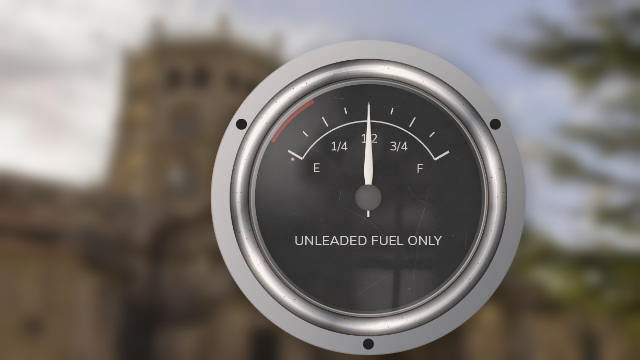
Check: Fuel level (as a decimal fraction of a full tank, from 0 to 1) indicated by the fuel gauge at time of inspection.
0.5
